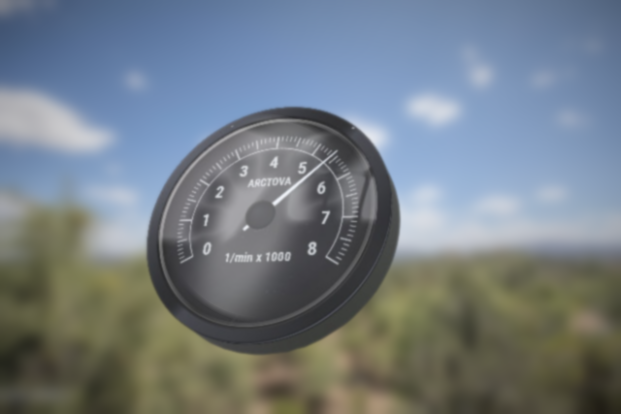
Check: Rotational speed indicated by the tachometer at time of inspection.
5500 rpm
